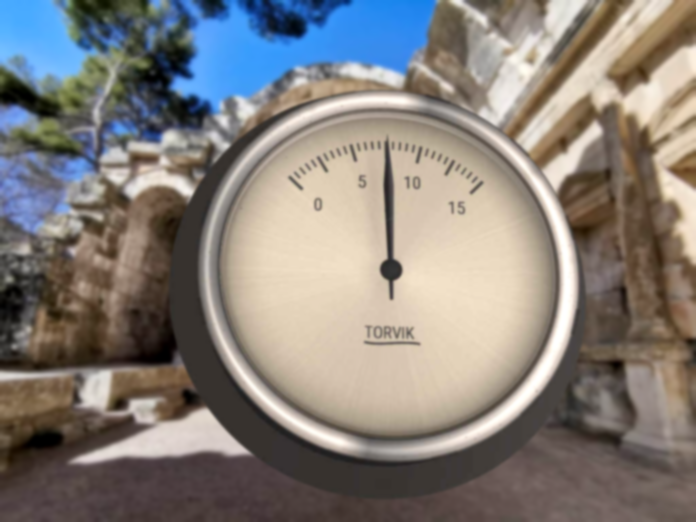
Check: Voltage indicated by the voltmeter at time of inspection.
7.5 V
